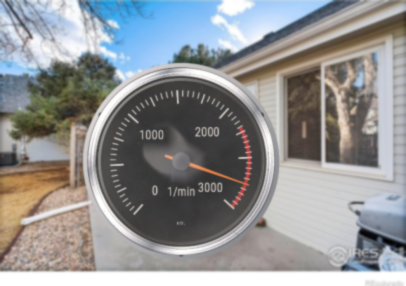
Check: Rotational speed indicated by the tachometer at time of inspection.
2750 rpm
